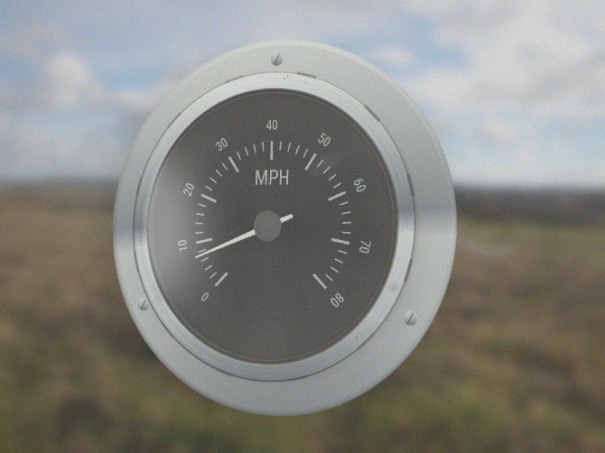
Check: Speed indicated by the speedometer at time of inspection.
7 mph
